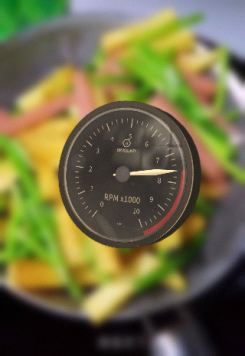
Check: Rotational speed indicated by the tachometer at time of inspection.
7600 rpm
